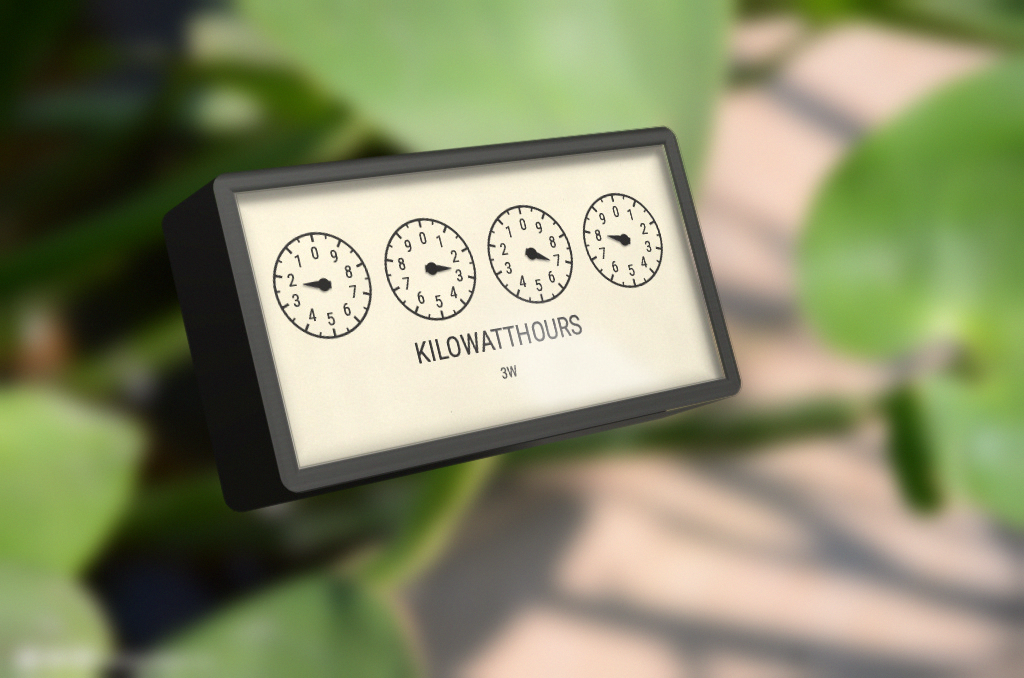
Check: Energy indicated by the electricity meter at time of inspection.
2268 kWh
